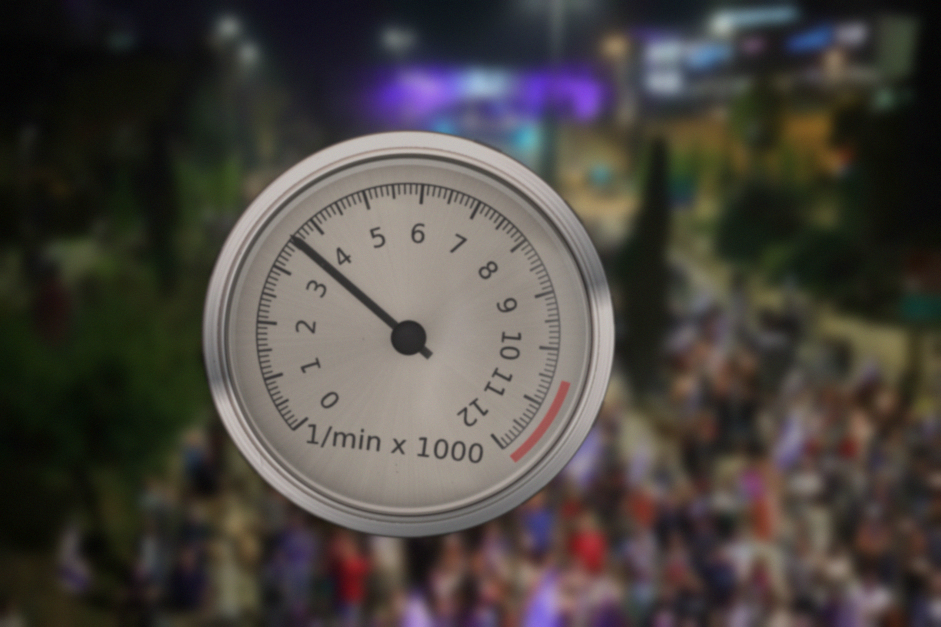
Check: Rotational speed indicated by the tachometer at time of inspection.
3600 rpm
